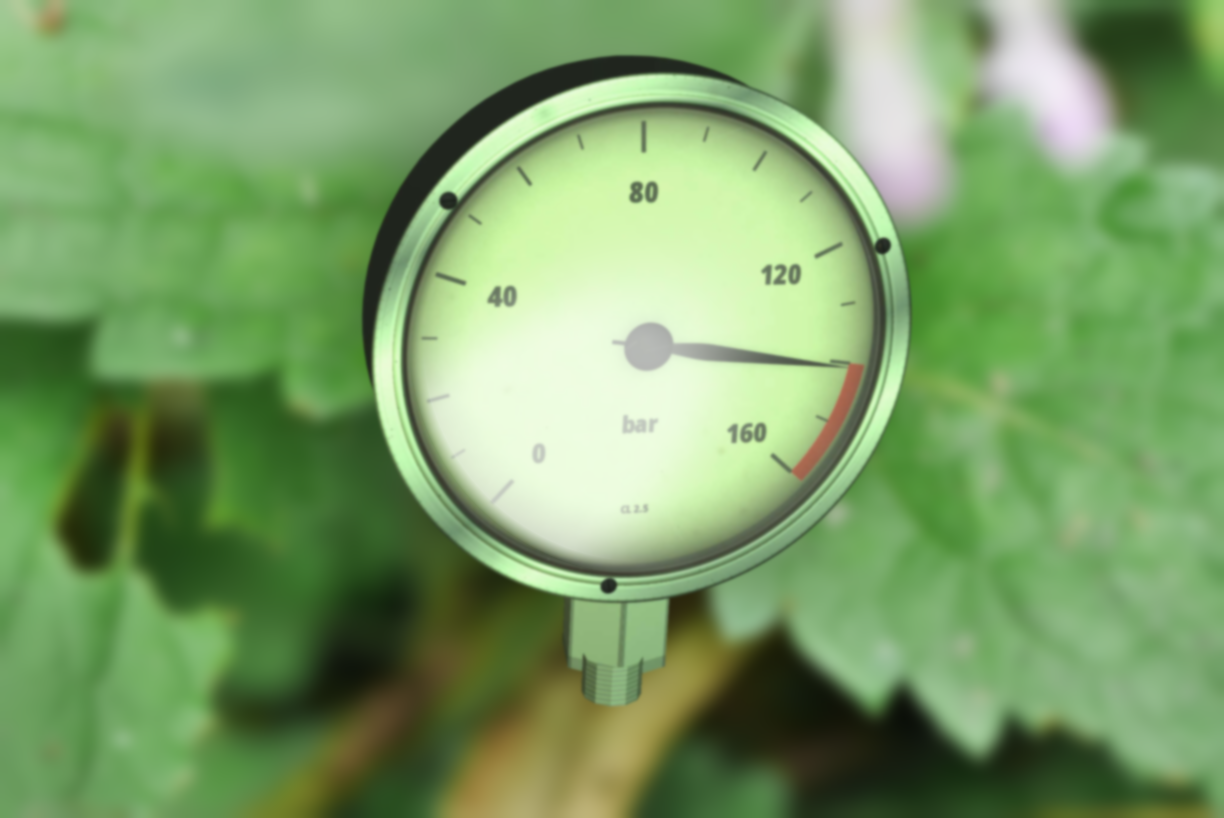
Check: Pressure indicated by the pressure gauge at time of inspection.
140 bar
